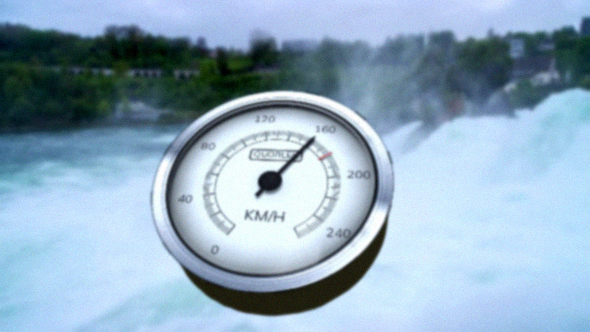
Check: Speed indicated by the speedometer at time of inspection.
160 km/h
